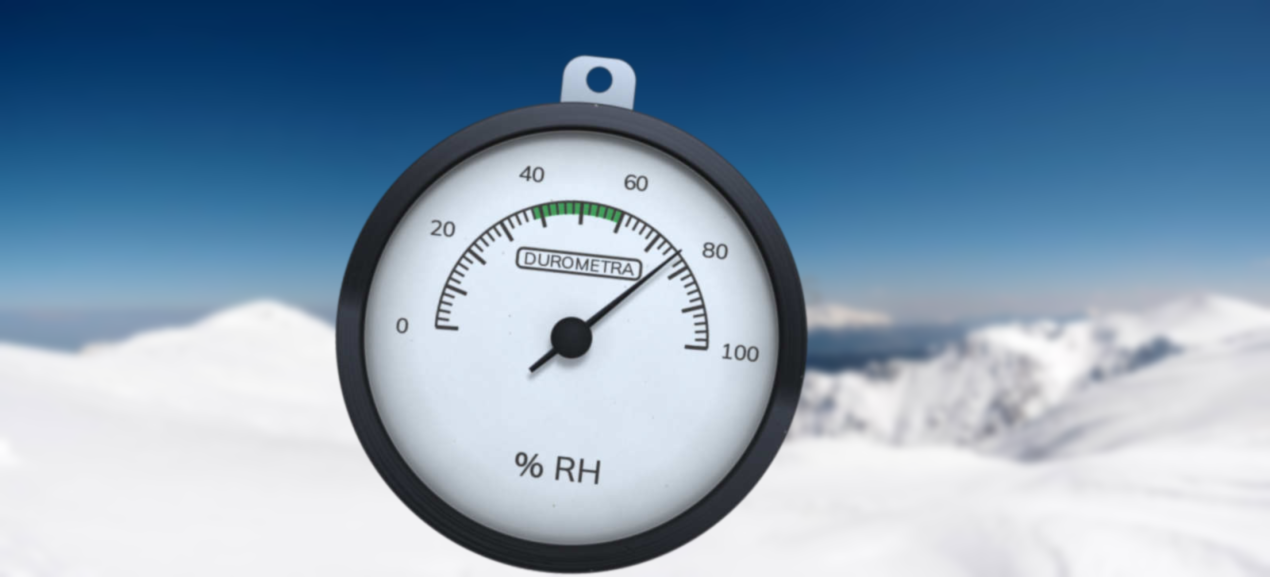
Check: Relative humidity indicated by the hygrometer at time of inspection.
76 %
